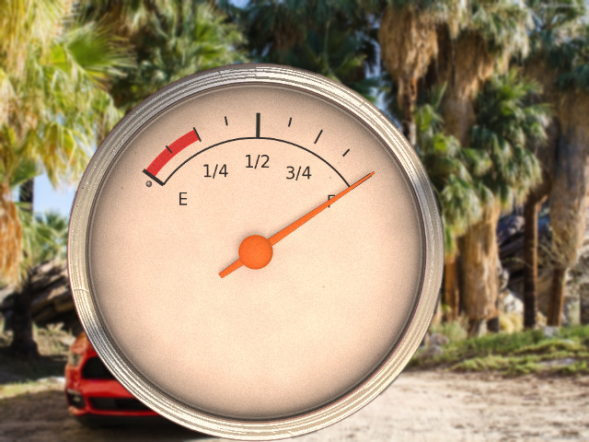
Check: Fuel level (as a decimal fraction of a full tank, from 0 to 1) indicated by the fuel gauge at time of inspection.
1
